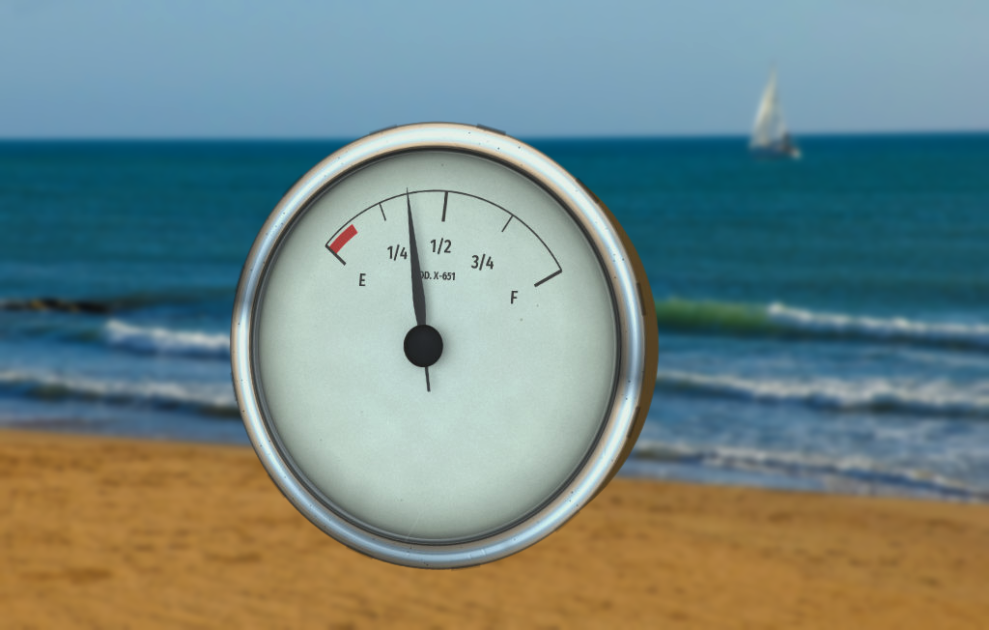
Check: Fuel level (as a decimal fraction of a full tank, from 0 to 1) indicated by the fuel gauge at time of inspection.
0.375
